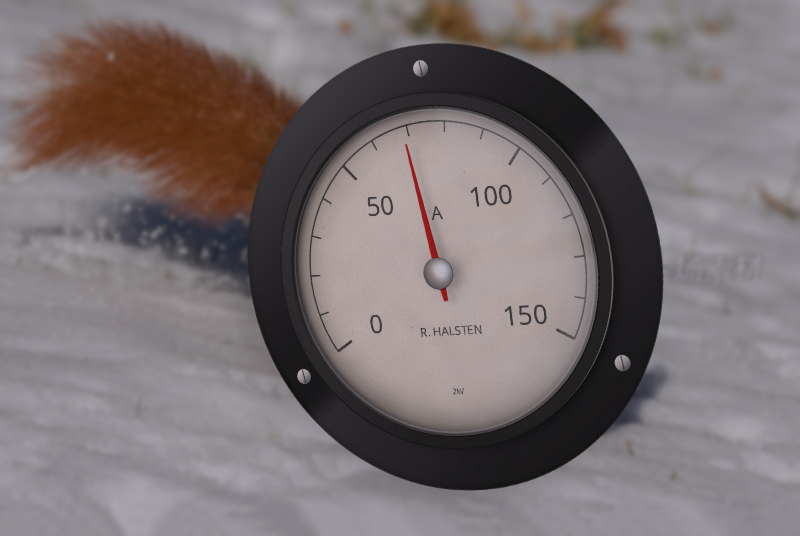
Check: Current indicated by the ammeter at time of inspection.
70 A
